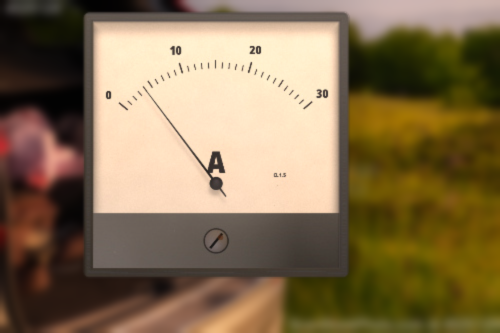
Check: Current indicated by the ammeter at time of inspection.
4 A
